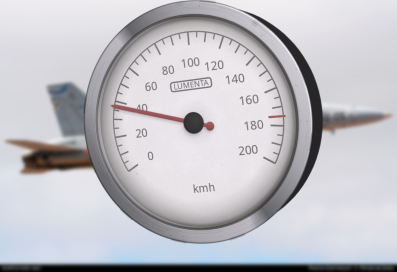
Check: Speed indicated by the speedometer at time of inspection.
37.5 km/h
